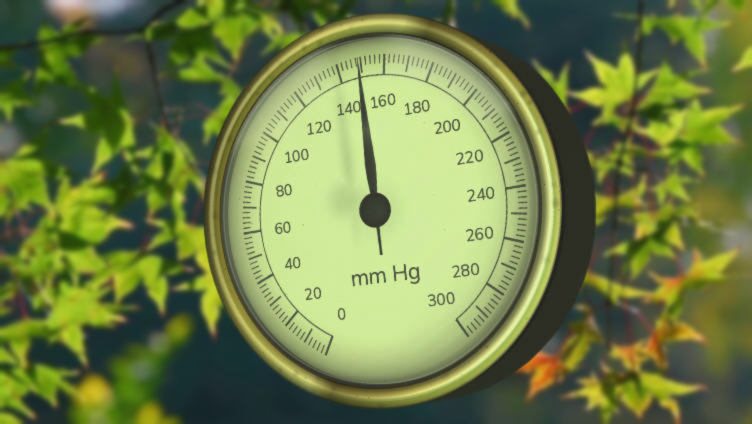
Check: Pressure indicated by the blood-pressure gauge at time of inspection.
150 mmHg
